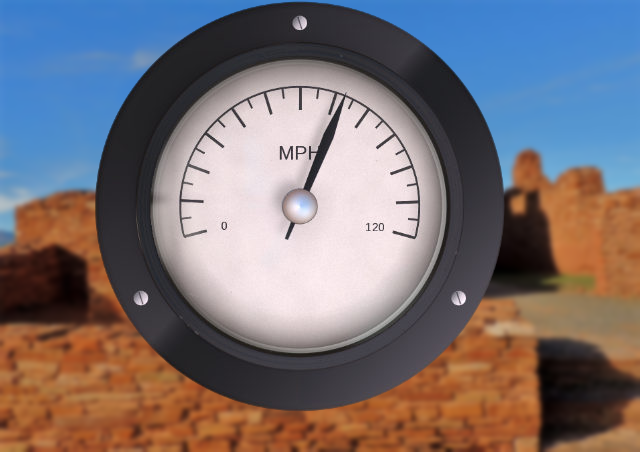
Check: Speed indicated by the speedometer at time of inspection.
72.5 mph
